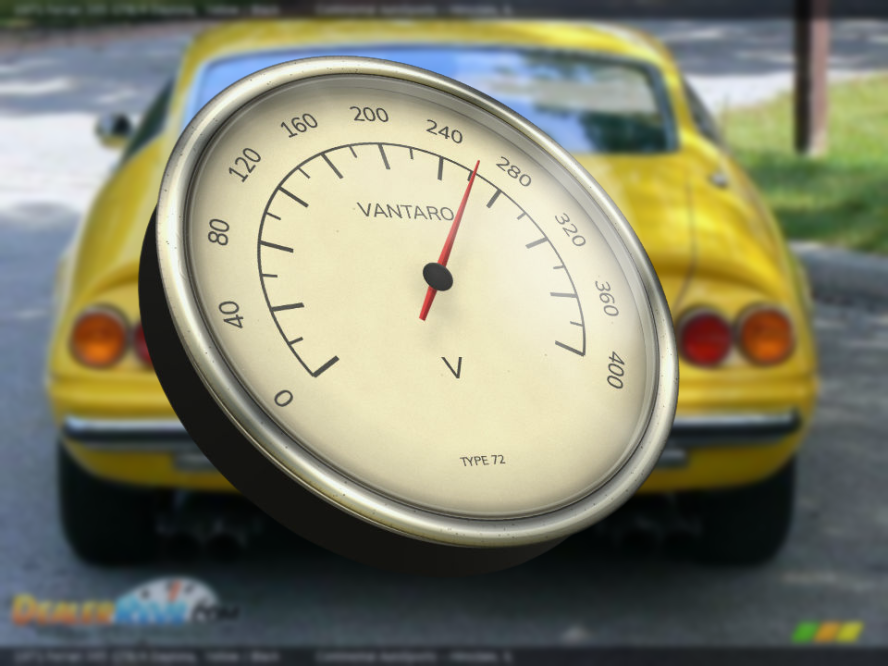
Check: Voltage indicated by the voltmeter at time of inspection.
260 V
